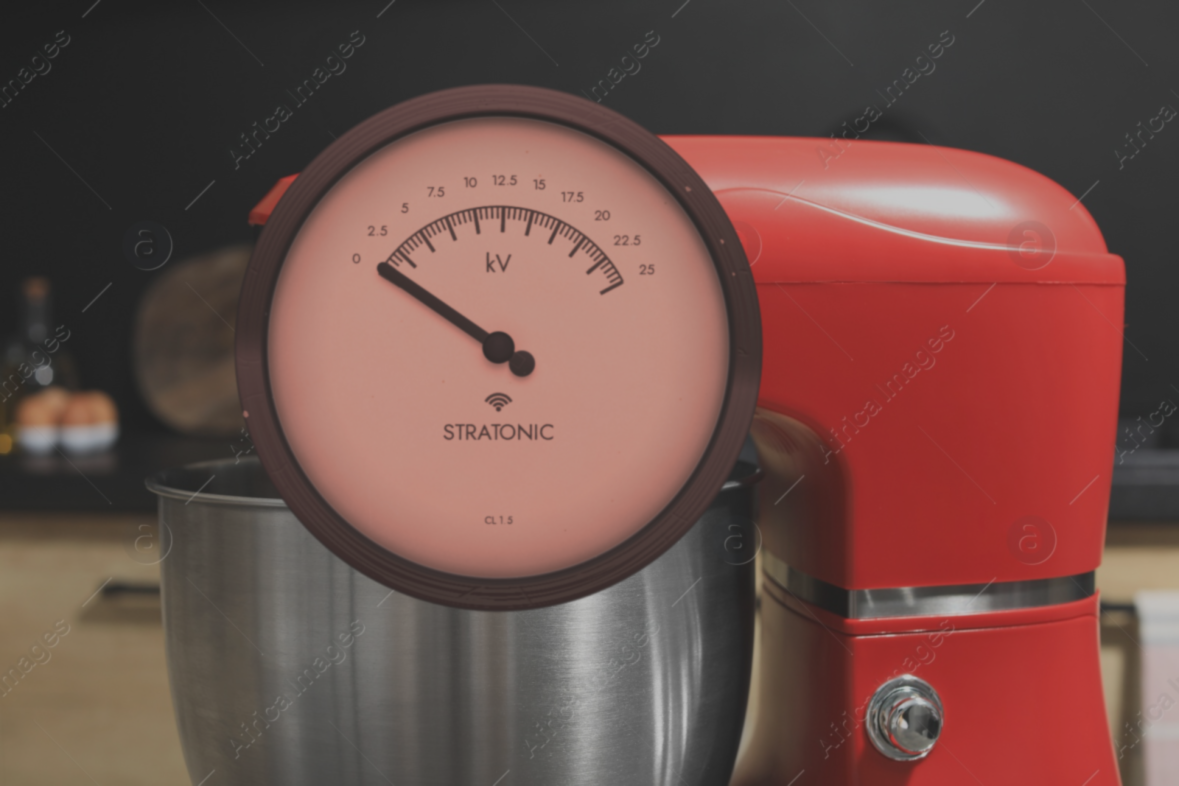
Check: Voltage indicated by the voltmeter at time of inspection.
0.5 kV
